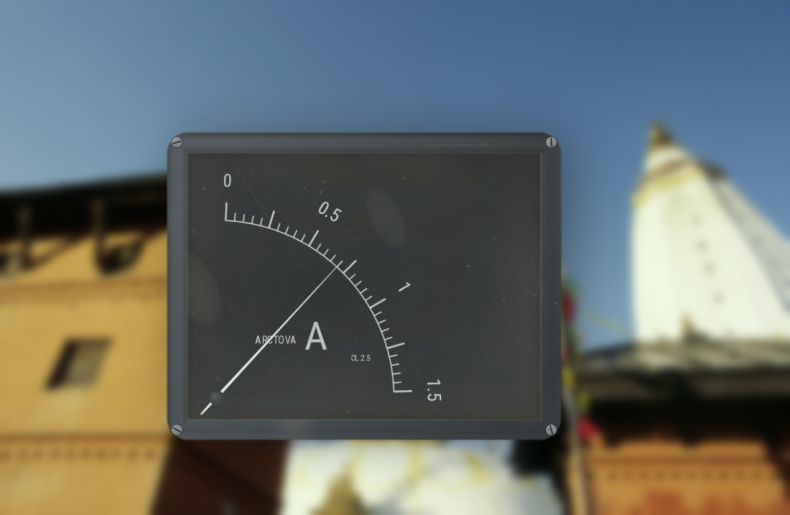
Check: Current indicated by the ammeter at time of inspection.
0.7 A
